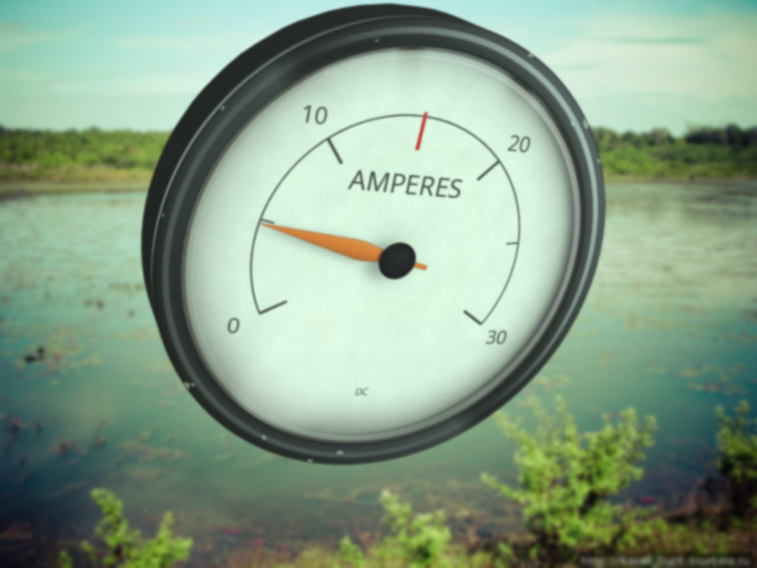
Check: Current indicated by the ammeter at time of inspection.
5 A
